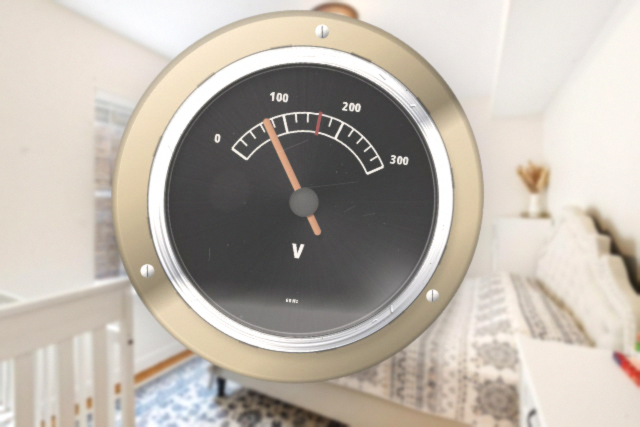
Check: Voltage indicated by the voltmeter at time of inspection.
70 V
